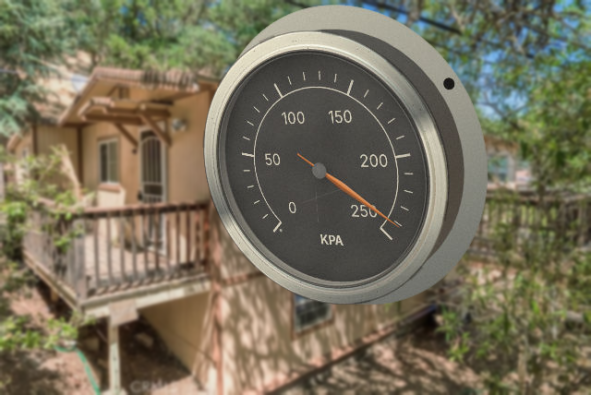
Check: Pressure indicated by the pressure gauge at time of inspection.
240 kPa
